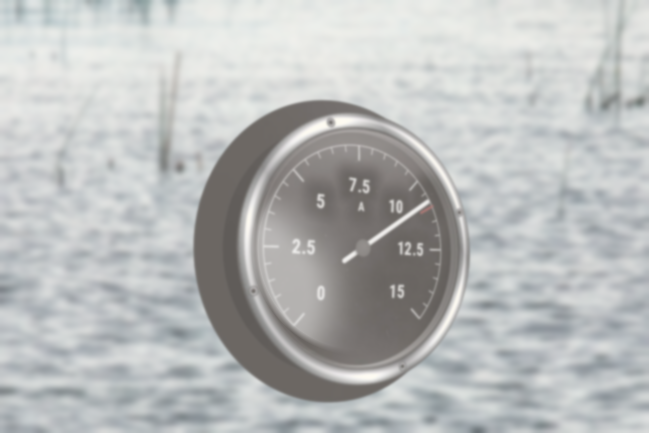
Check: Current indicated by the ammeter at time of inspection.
10.75 A
